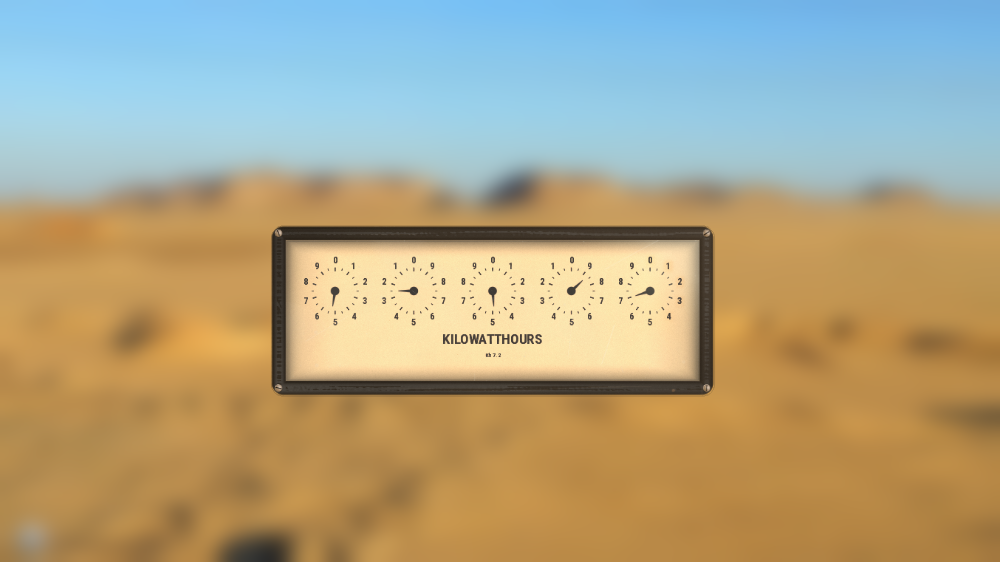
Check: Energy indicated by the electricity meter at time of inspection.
52487 kWh
